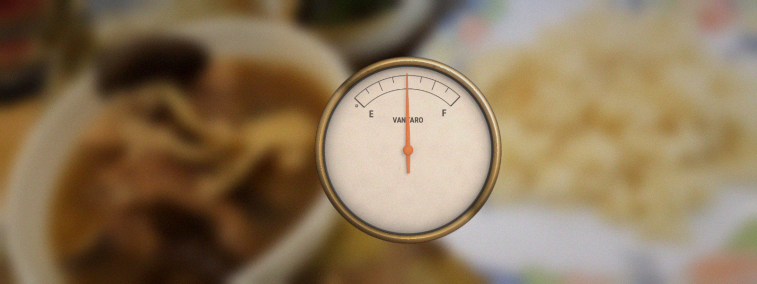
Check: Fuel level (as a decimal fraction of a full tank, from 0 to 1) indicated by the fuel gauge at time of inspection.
0.5
